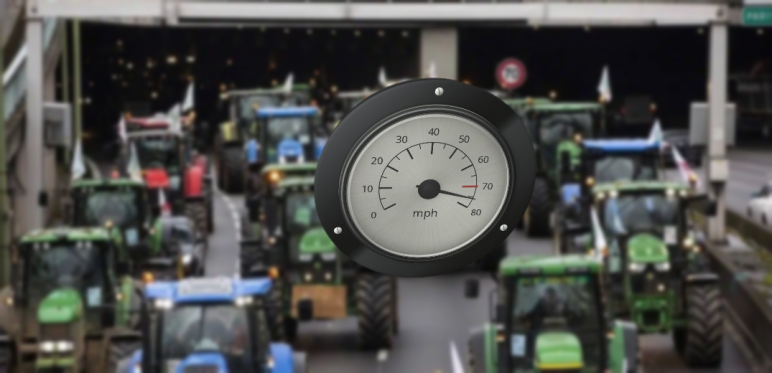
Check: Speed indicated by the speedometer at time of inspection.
75 mph
